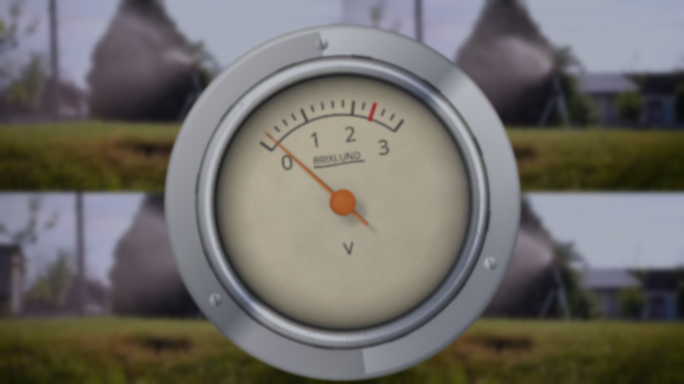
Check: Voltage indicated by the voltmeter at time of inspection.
0.2 V
